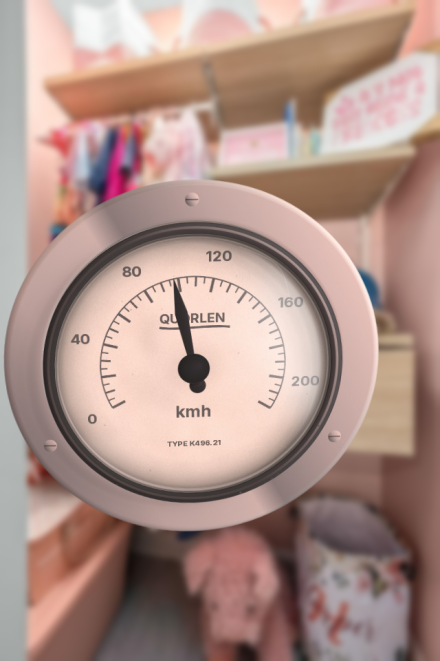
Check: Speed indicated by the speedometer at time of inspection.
97.5 km/h
